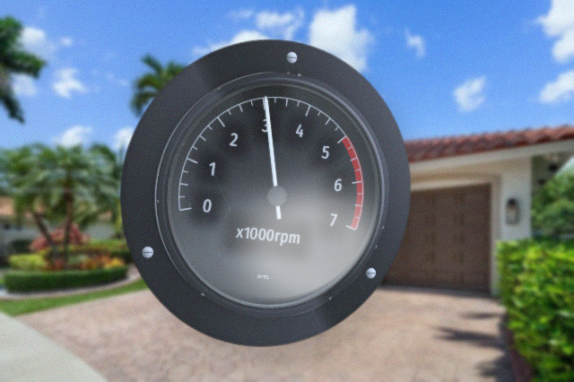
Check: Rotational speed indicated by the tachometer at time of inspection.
3000 rpm
